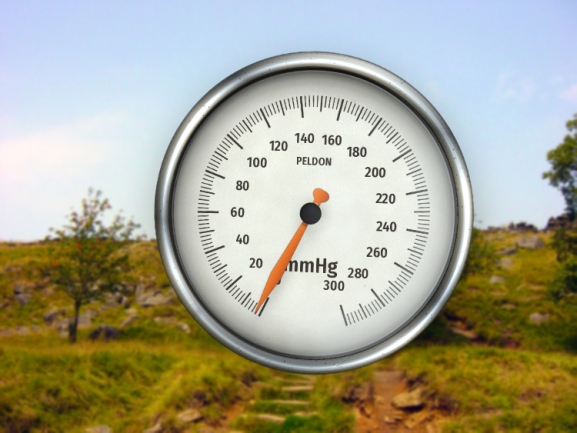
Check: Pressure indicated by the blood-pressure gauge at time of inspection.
2 mmHg
